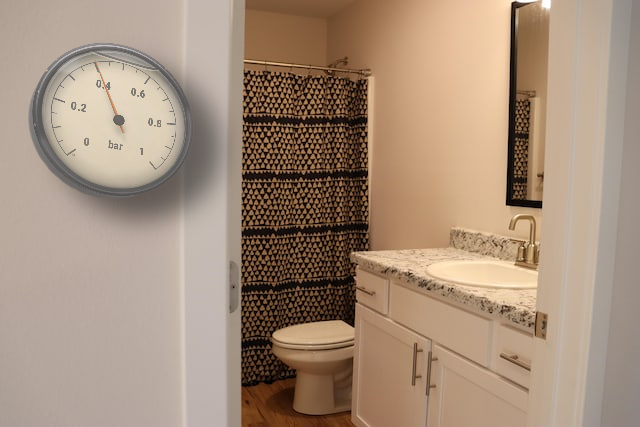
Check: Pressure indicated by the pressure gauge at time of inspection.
0.4 bar
